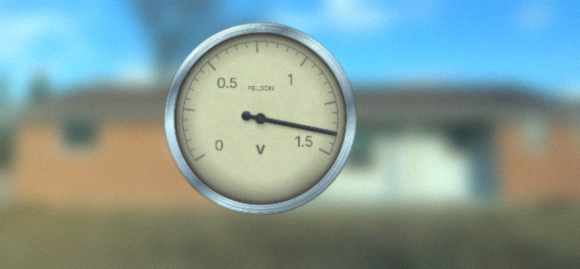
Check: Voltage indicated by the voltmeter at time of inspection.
1.4 V
